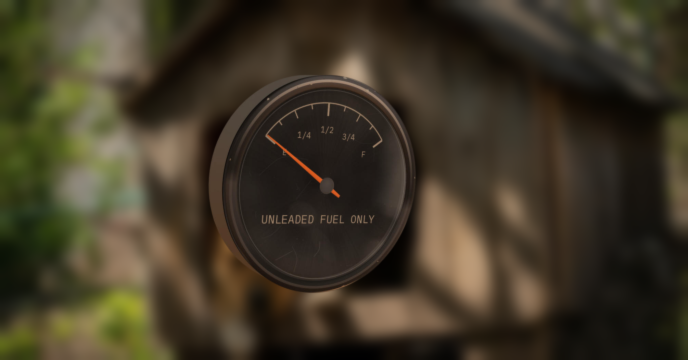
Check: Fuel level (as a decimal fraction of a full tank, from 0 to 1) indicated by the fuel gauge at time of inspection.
0
